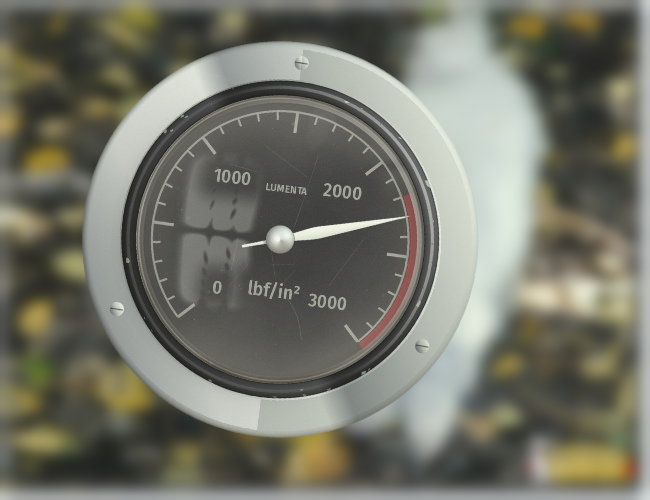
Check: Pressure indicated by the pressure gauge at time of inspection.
2300 psi
